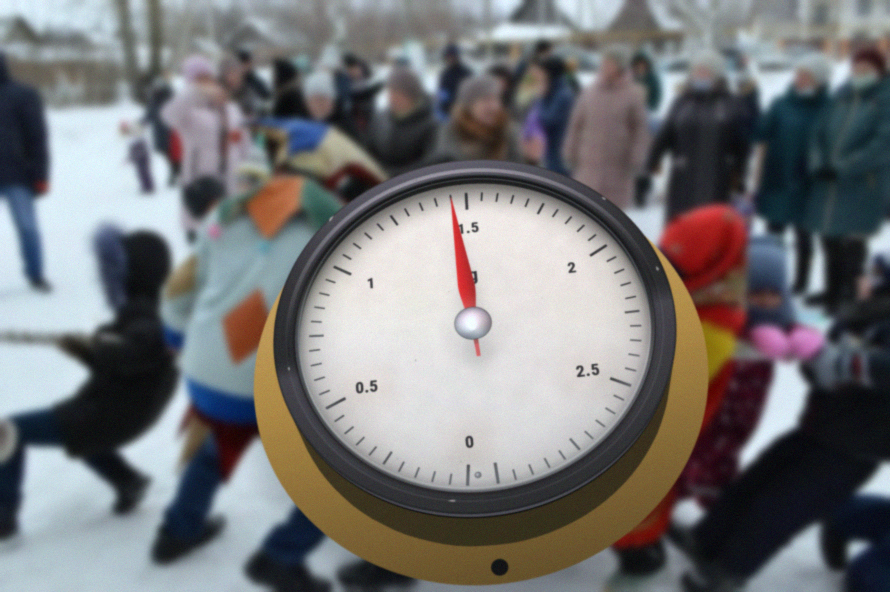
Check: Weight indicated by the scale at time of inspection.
1.45 kg
